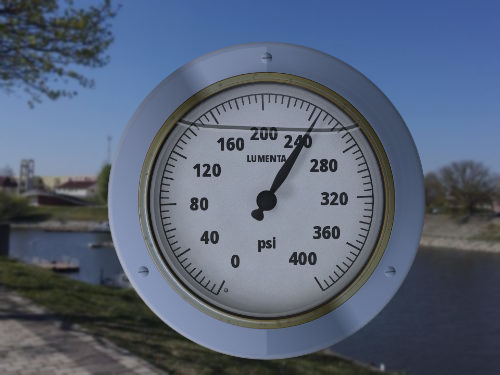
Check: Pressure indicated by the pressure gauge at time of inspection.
245 psi
